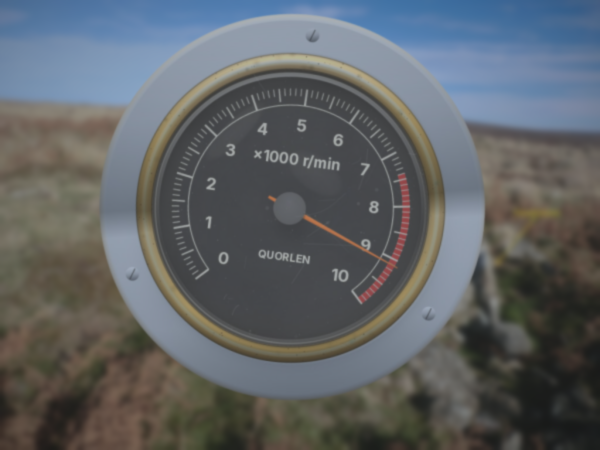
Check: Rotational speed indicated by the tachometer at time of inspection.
9100 rpm
